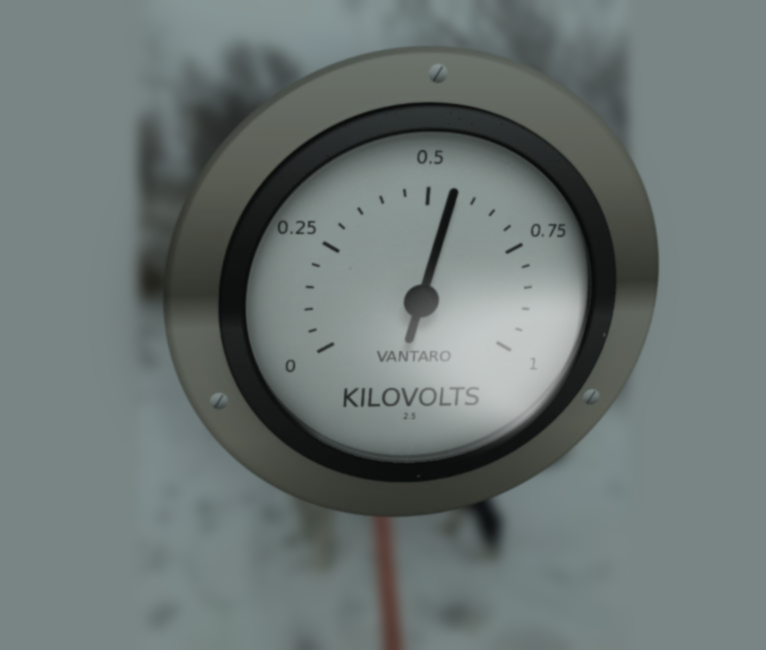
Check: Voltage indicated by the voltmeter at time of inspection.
0.55 kV
